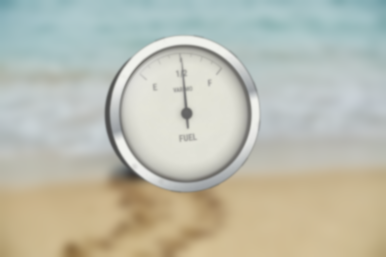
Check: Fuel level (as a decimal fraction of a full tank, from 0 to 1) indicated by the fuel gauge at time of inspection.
0.5
